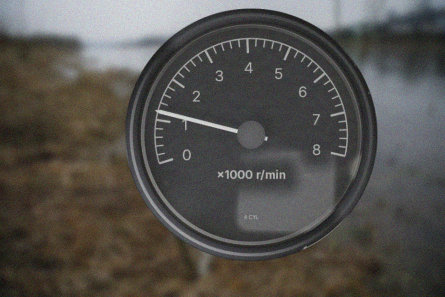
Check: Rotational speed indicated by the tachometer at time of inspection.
1200 rpm
